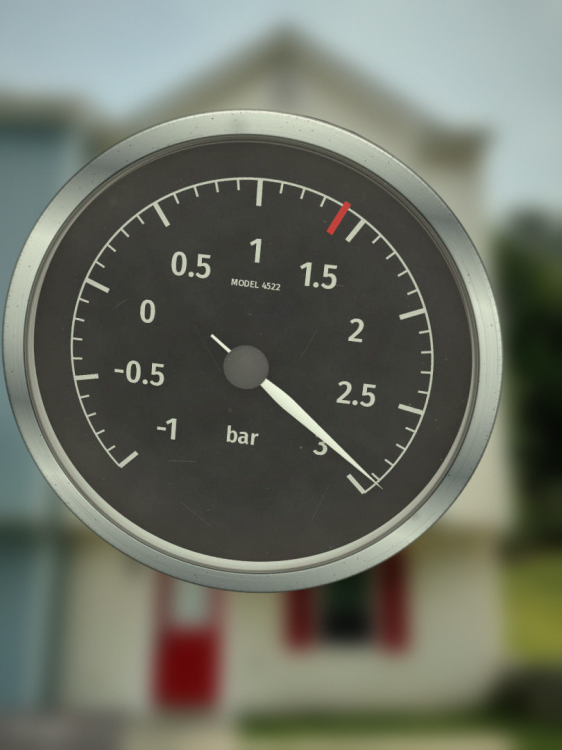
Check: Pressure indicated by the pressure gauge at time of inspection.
2.9 bar
